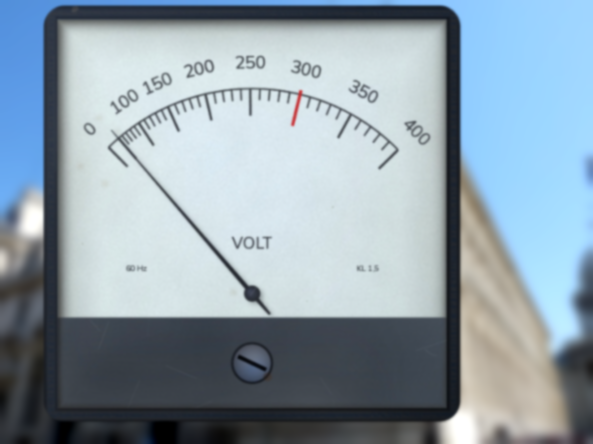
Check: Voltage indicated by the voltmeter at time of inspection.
50 V
